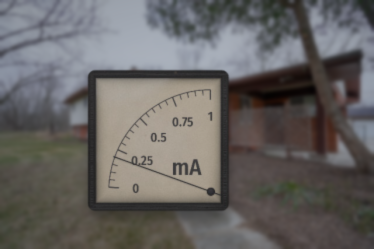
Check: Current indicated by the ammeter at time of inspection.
0.2 mA
